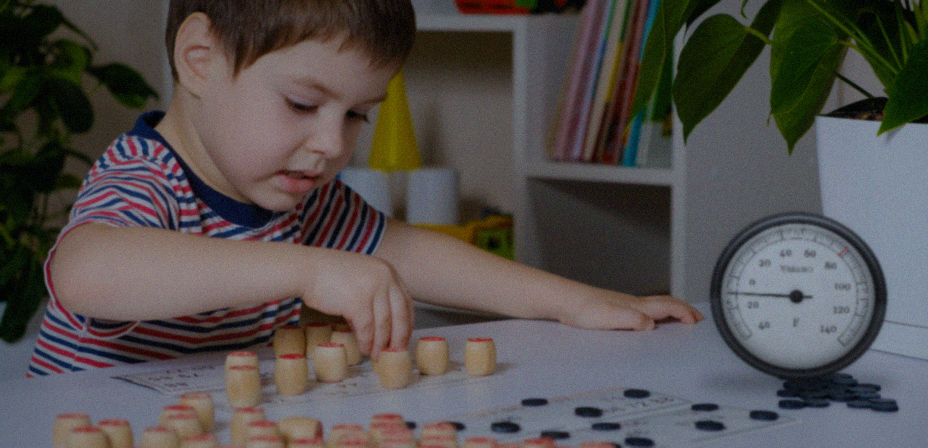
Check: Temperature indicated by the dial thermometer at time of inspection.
-10 °F
